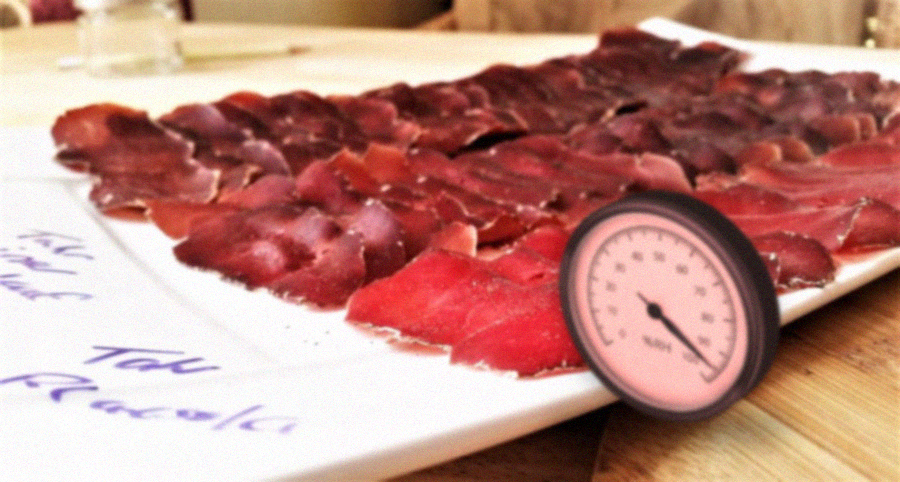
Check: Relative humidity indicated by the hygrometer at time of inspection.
95 %
